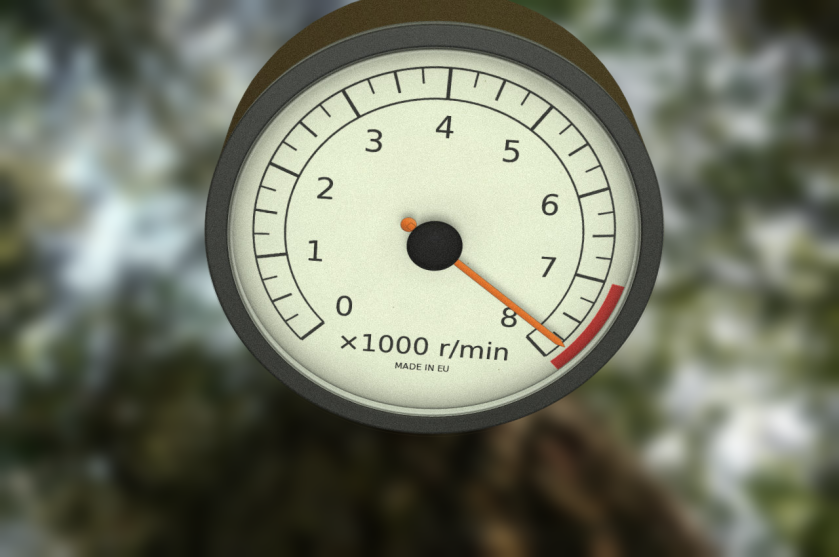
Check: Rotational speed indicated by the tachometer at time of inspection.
7750 rpm
